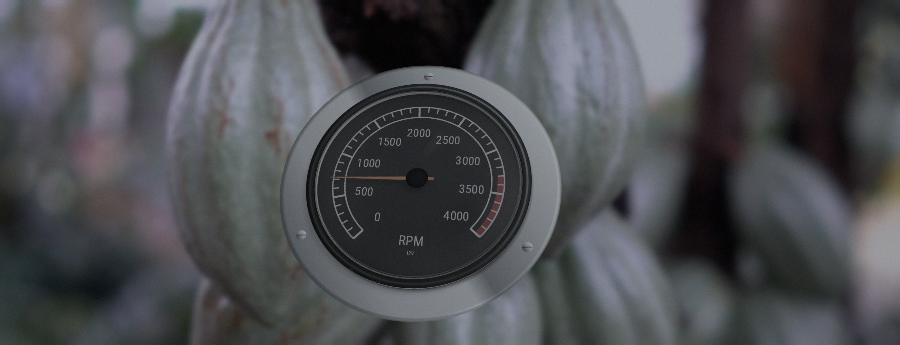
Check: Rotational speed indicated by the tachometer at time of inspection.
700 rpm
